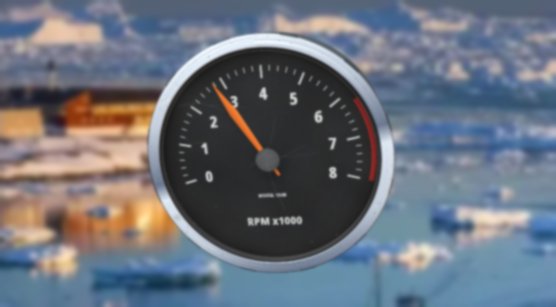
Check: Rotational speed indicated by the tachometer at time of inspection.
2800 rpm
